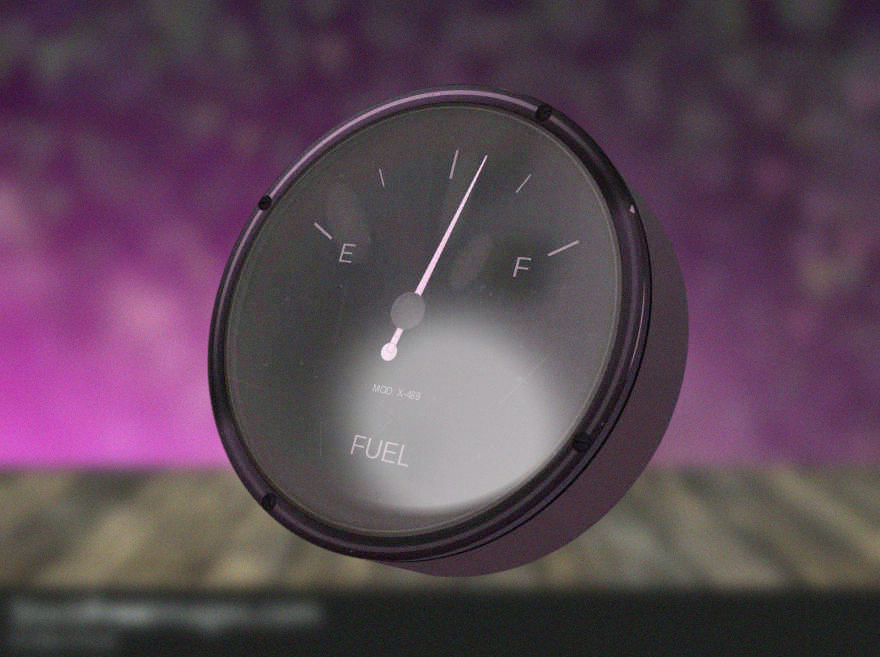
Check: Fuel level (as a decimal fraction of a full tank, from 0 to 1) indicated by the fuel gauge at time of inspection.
0.625
